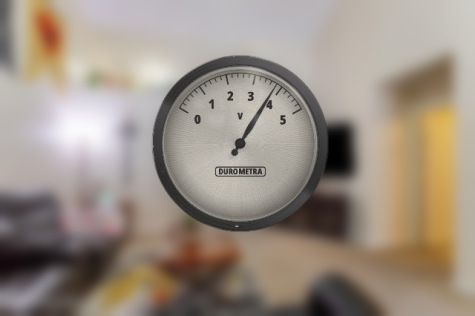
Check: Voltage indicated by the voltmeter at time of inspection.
3.8 V
